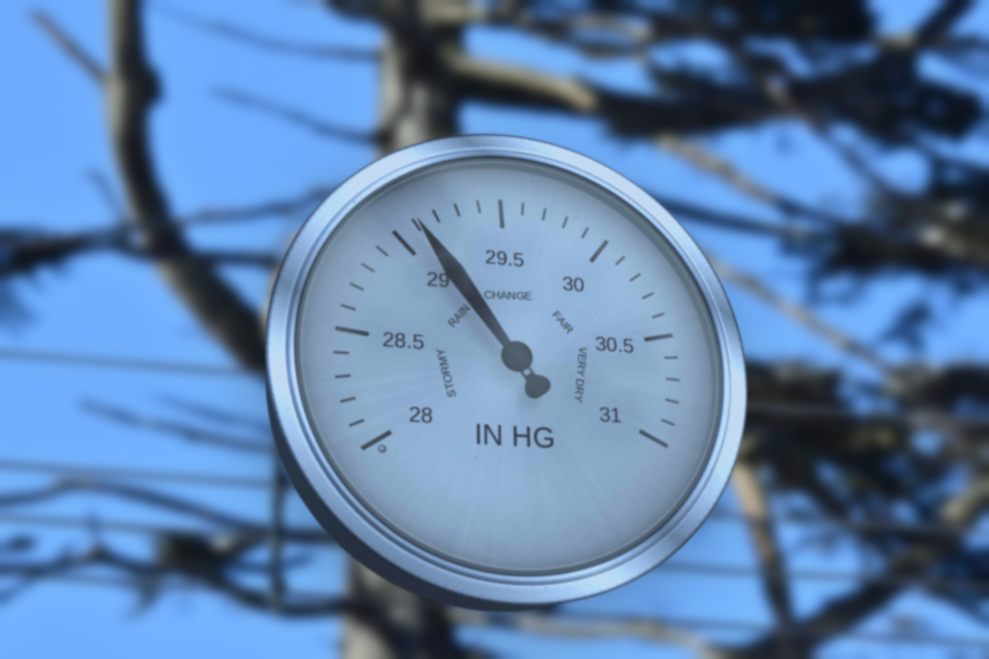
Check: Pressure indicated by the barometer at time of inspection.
29.1 inHg
